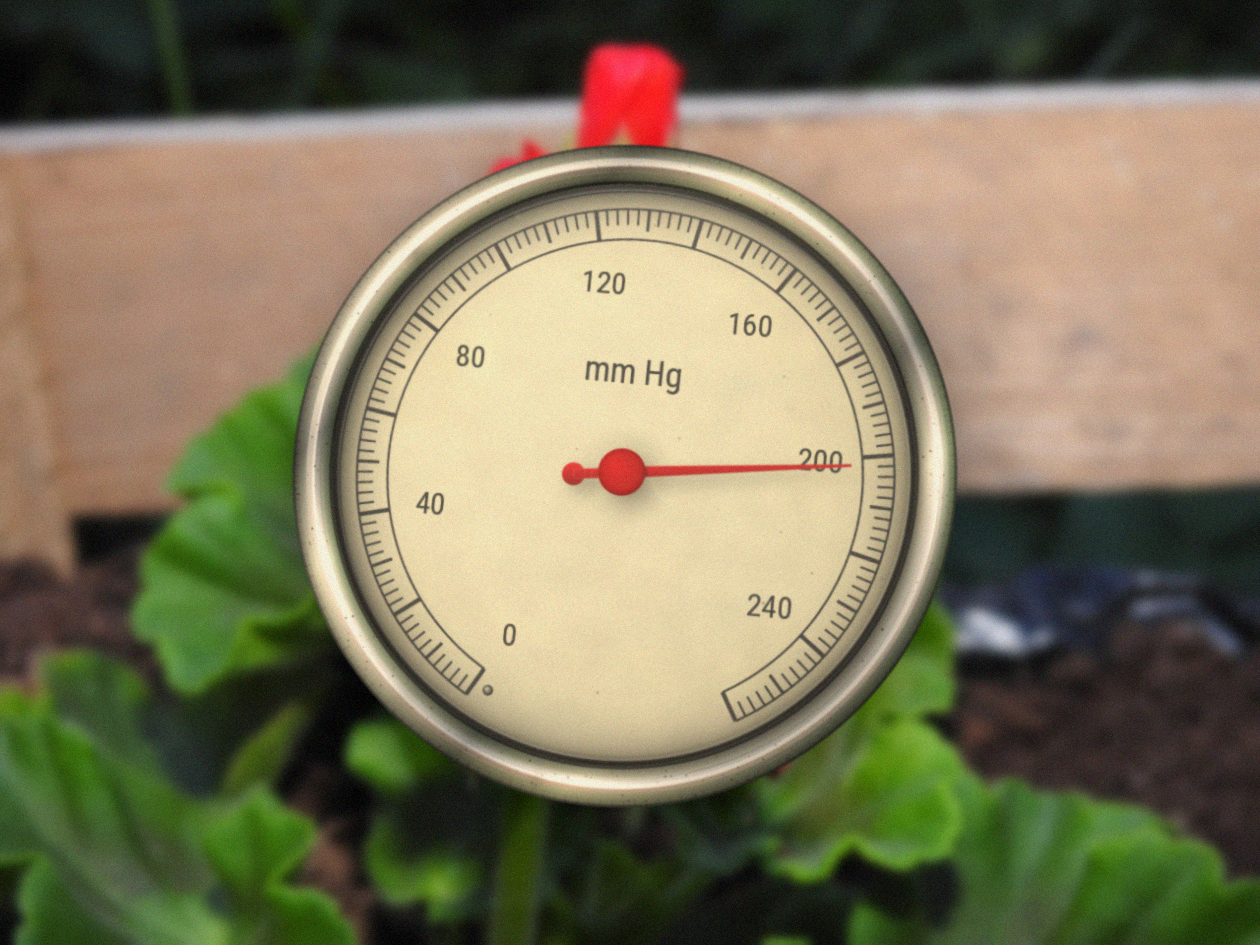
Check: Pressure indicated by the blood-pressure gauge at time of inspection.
202 mmHg
